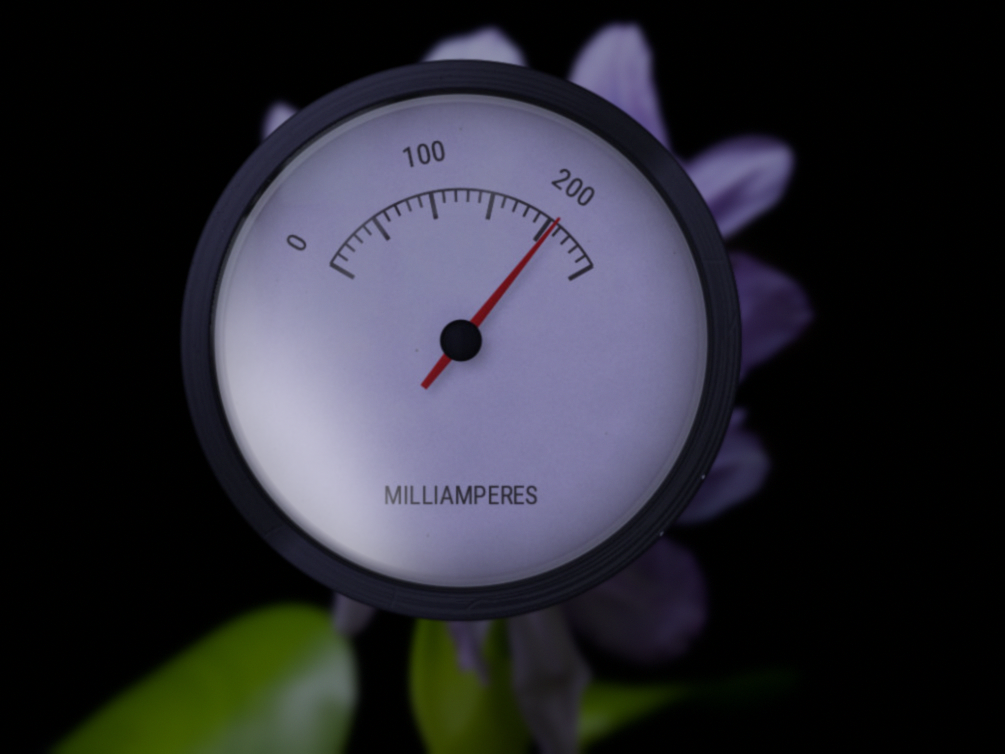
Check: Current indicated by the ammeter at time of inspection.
205 mA
